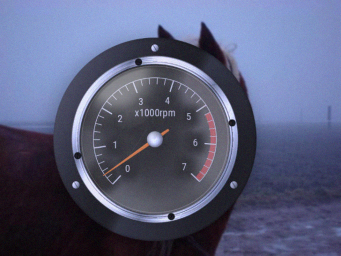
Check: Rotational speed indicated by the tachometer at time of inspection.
300 rpm
